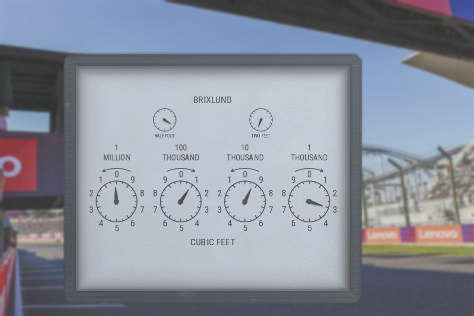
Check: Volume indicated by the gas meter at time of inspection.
9300 ft³
